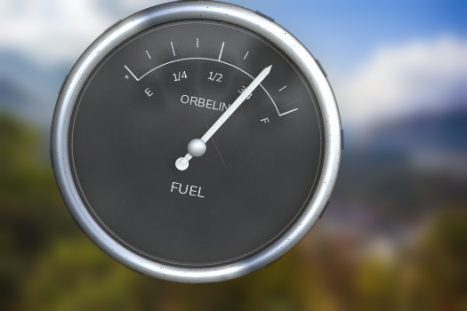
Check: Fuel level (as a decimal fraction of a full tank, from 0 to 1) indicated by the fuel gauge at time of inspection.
0.75
